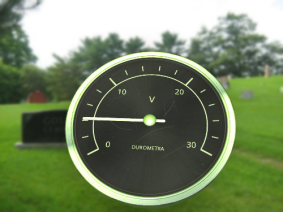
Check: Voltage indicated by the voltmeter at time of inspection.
4 V
